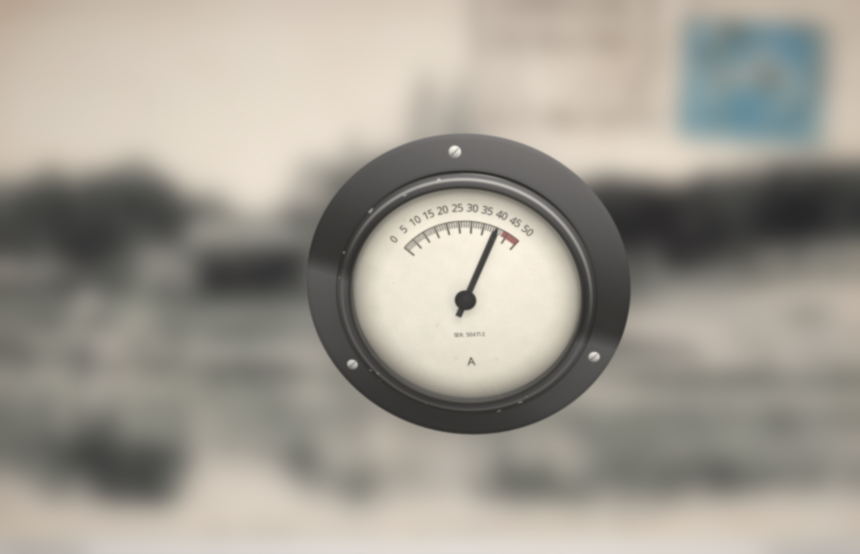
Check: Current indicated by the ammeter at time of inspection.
40 A
